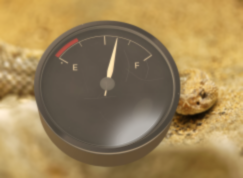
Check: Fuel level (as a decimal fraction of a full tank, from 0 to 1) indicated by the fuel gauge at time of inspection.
0.625
